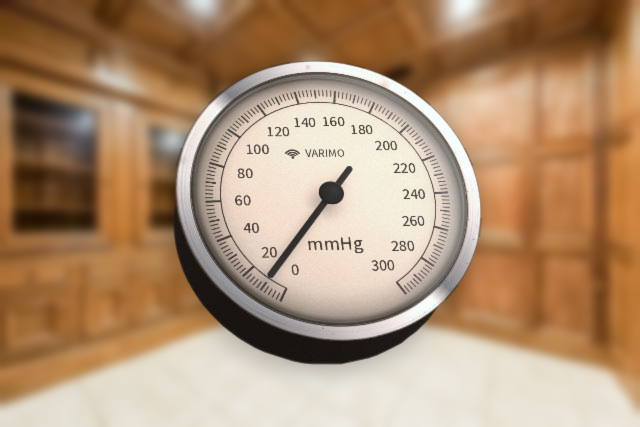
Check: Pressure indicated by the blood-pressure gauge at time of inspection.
10 mmHg
